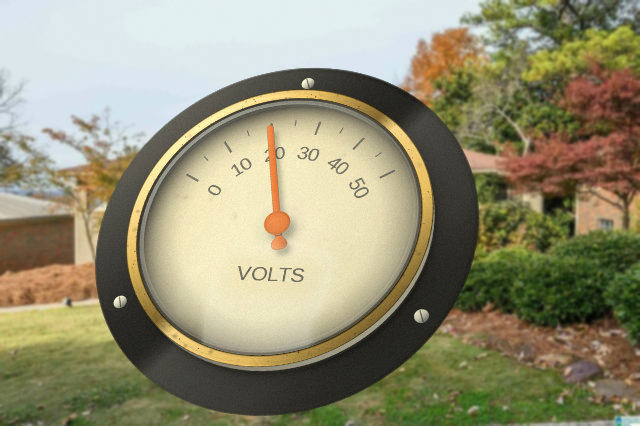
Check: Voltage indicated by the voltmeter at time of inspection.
20 V
